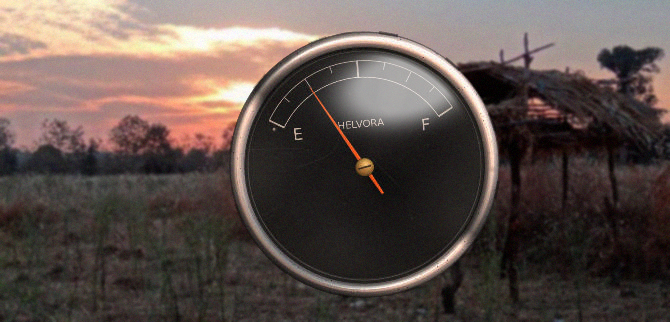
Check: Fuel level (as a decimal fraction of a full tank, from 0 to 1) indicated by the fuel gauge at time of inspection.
0.25
